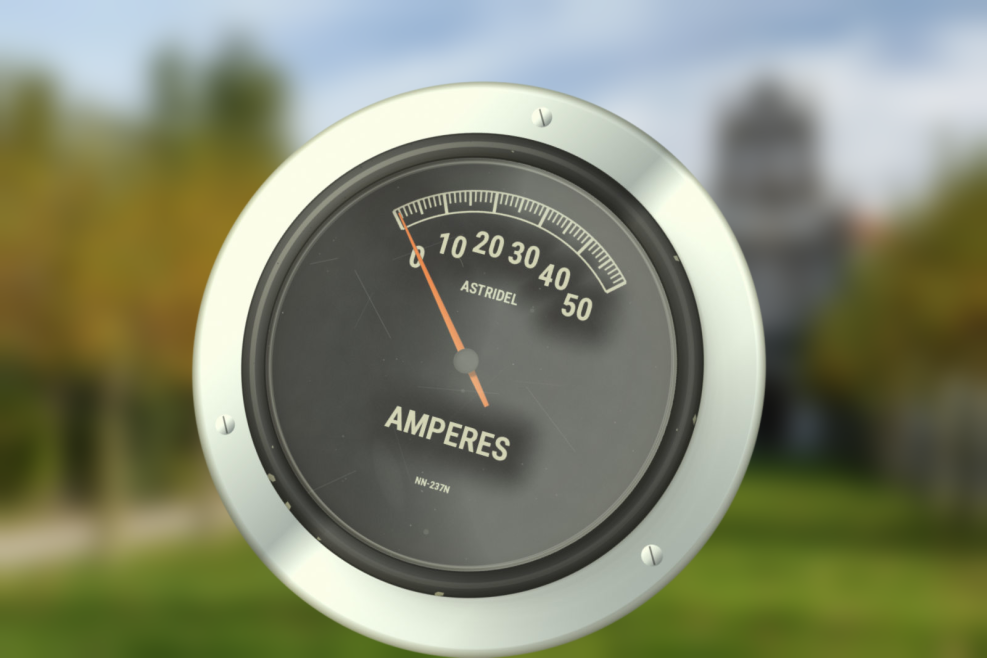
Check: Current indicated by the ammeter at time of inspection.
1 A
